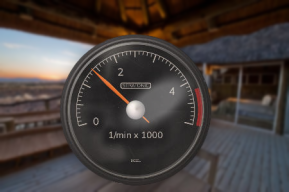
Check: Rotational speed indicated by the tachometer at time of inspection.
1400 rpm
